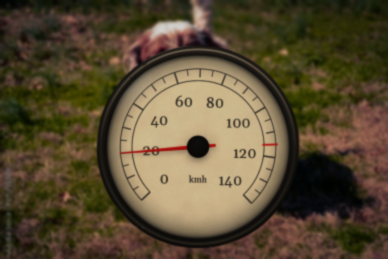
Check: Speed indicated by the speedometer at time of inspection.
20 km/h
